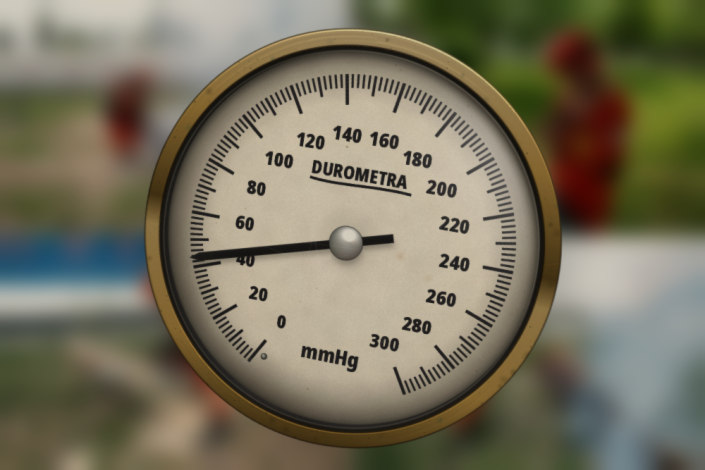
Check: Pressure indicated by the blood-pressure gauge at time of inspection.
44 mmHg
